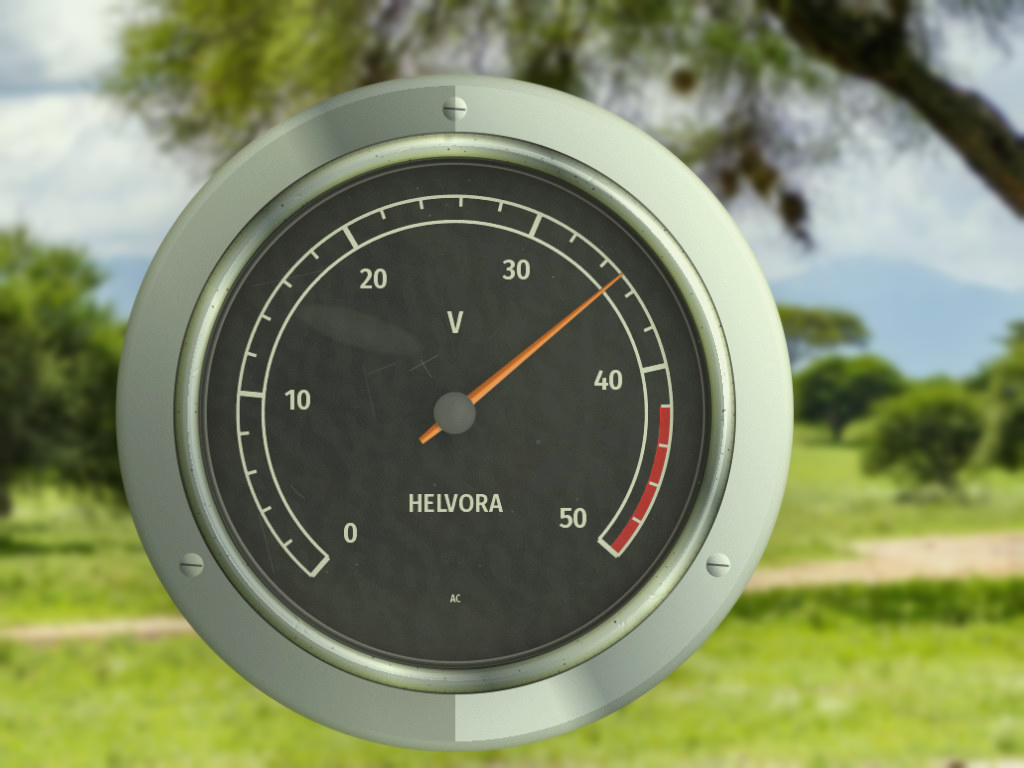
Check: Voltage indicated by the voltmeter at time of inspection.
35 V
